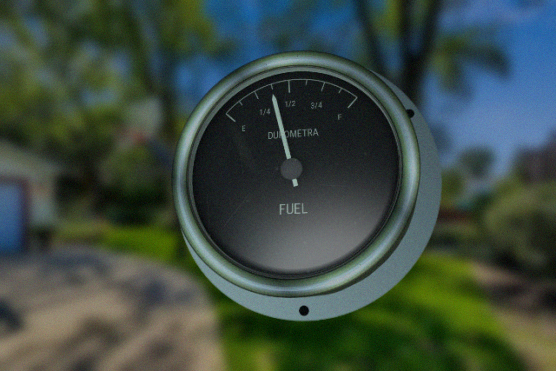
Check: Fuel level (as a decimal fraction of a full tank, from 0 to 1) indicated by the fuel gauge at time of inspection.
0.375
